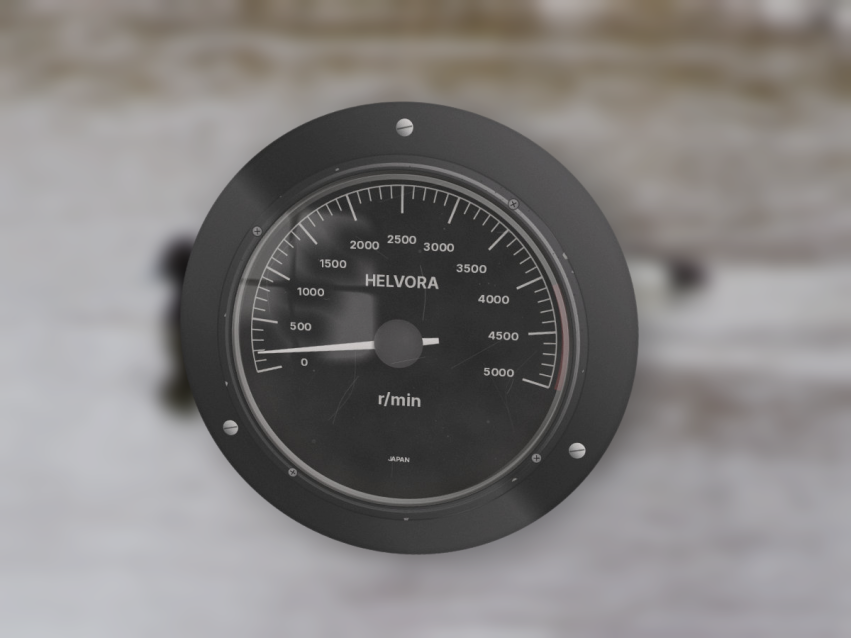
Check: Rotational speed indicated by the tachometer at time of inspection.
200 rpm
